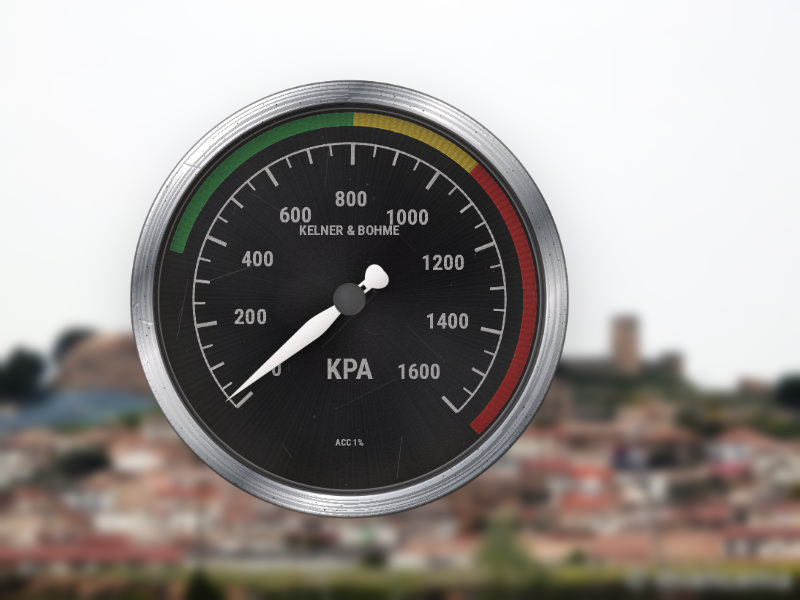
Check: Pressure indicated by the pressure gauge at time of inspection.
25 kPa
